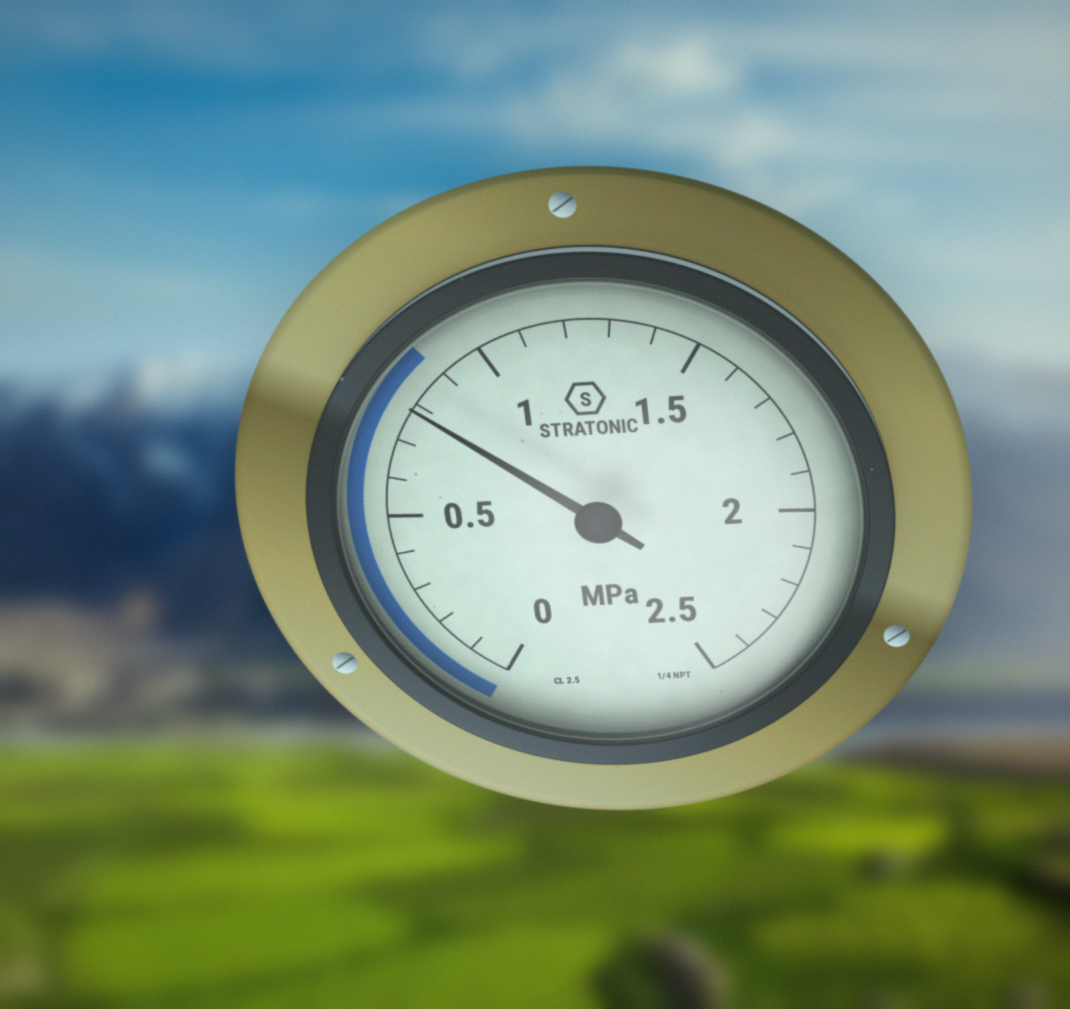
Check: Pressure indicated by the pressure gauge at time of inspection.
0.8 MPa
